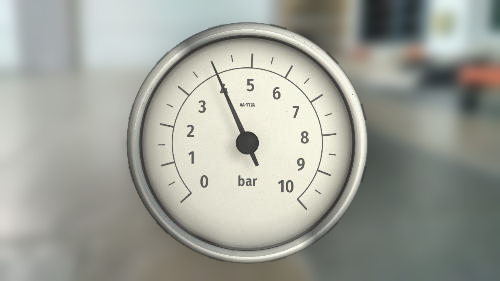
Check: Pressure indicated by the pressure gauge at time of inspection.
4 bar
